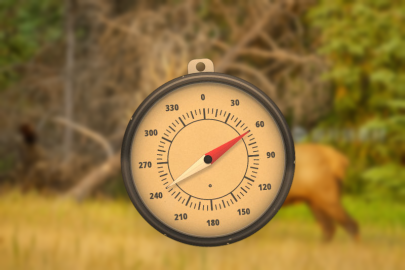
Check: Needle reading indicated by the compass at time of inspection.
60 °
